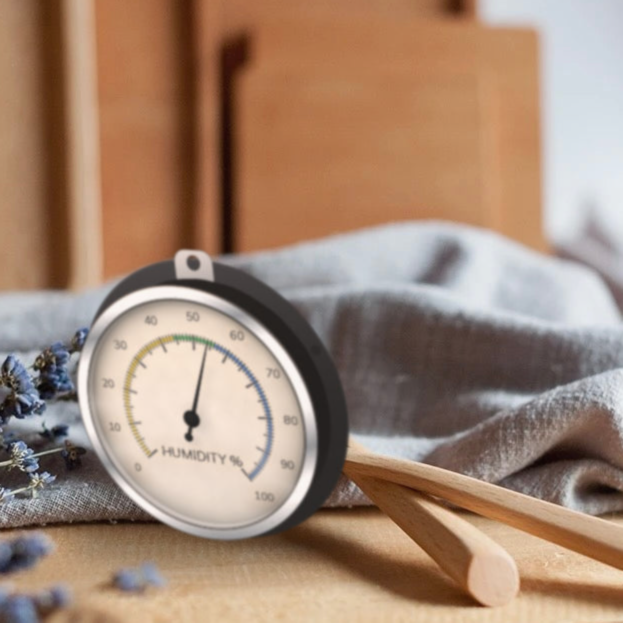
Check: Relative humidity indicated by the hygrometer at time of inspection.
55 %
